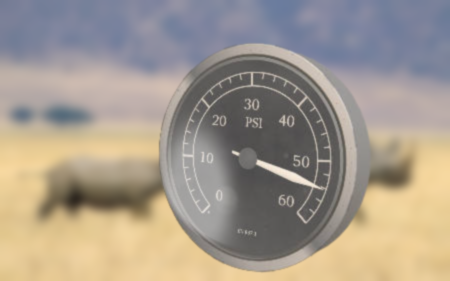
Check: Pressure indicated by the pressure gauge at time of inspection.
54 psi
